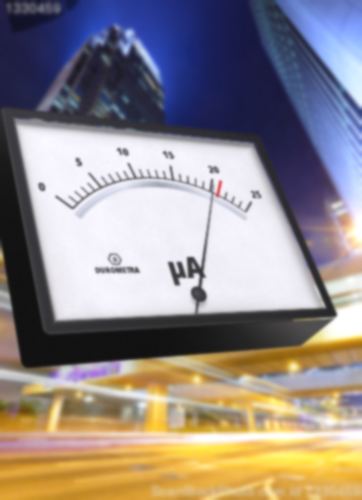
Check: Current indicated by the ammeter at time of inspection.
20 µA
